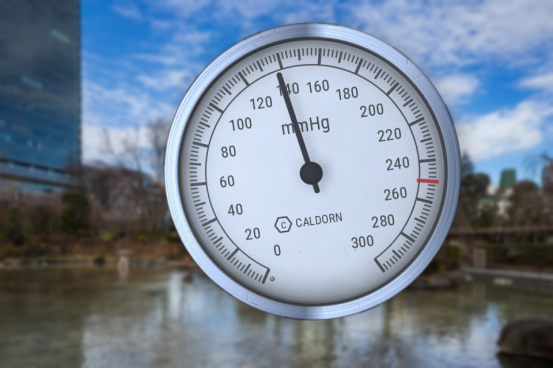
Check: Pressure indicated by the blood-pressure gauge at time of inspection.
138 mmHg
